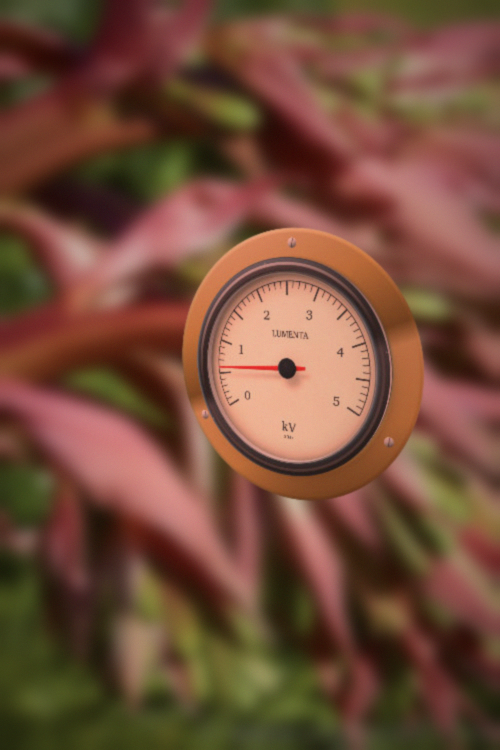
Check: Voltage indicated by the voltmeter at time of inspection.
0.6 kV
